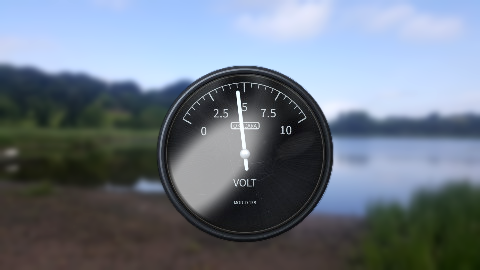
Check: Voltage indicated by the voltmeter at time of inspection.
4.5 V
